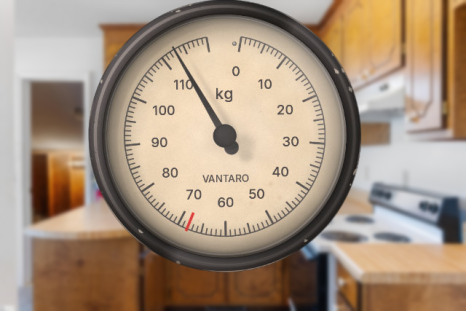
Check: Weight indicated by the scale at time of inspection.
113 kg
